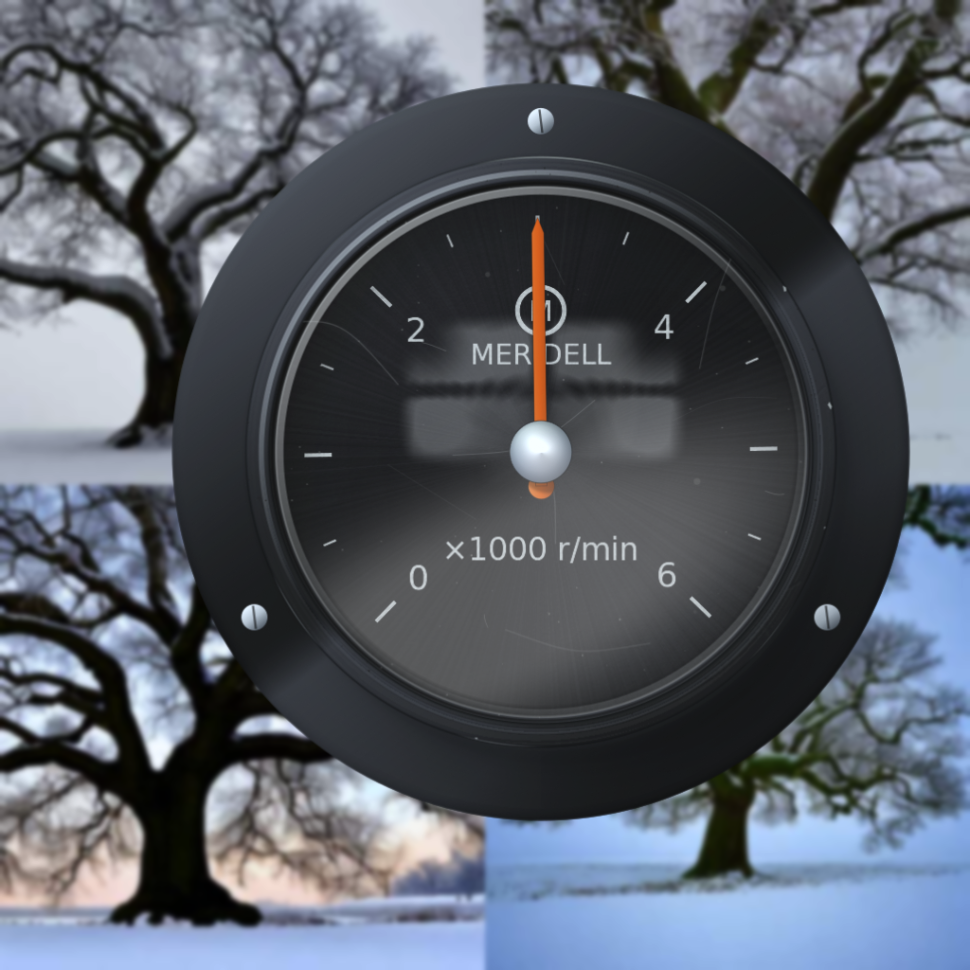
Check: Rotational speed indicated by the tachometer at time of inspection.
3000 rpm
